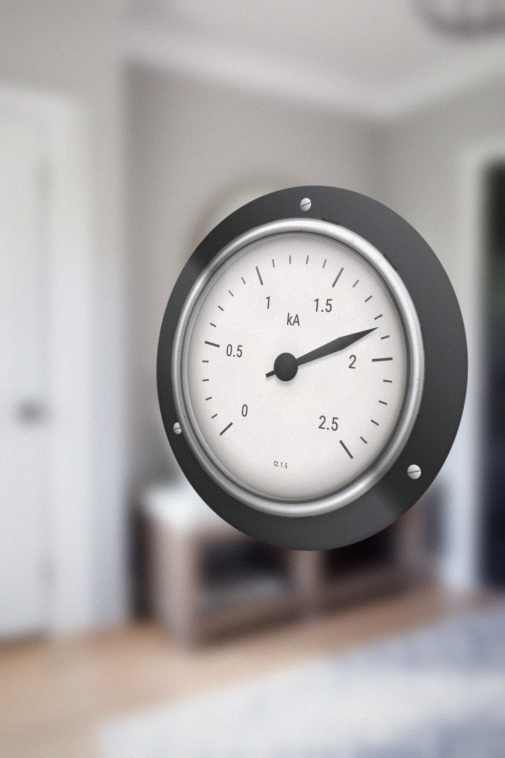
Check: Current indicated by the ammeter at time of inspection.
1.85 kA
